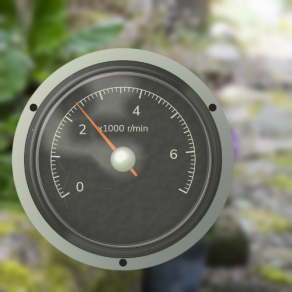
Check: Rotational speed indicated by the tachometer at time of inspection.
2400 rpm
